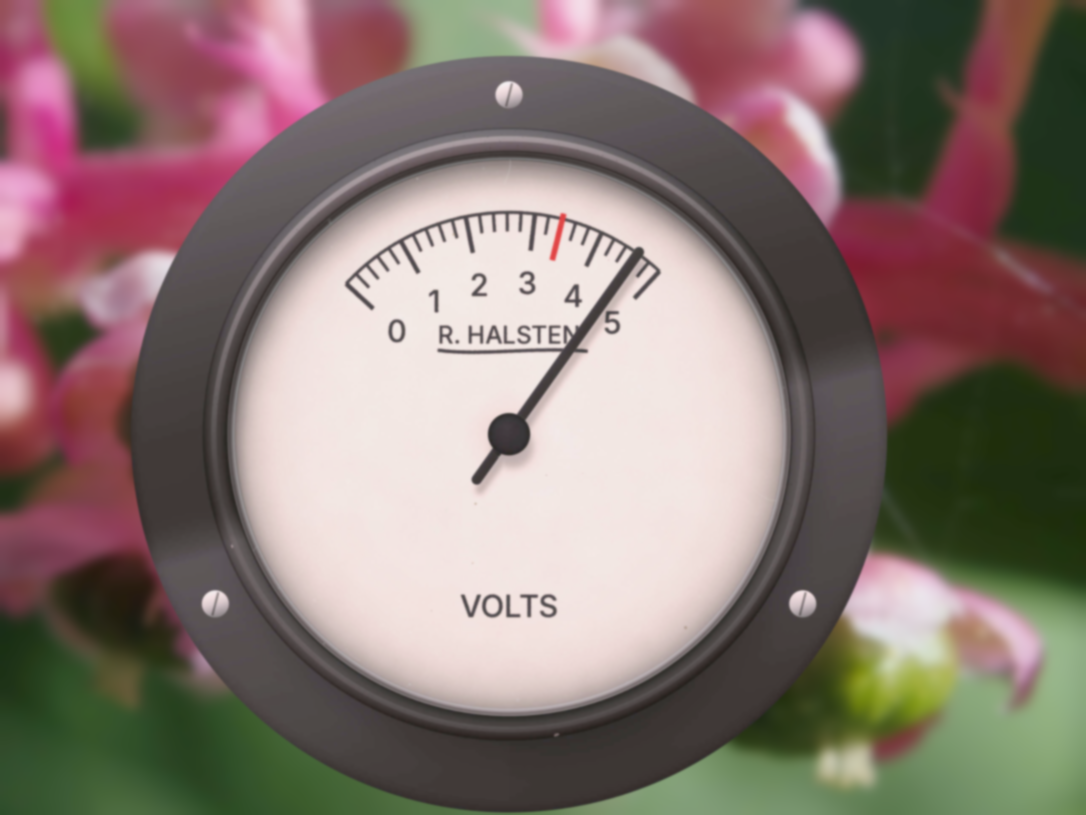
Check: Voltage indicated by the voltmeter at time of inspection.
4.6 V
